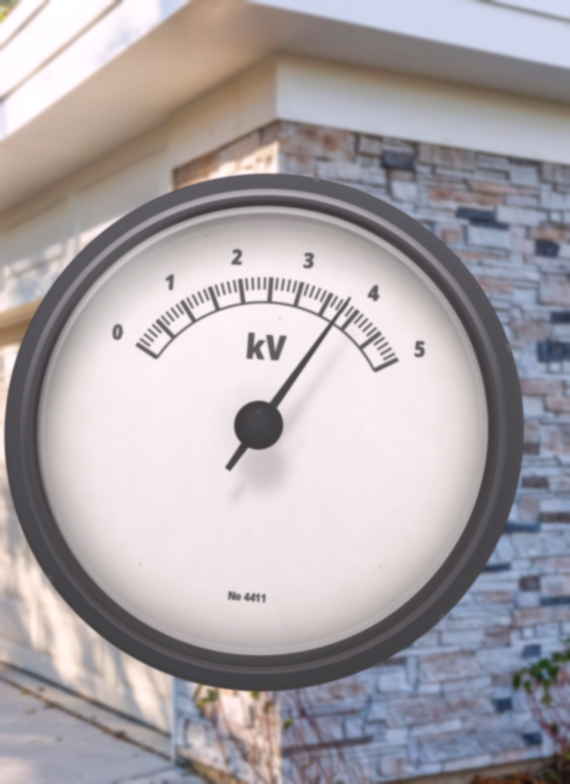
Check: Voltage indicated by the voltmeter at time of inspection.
3.8 kV
